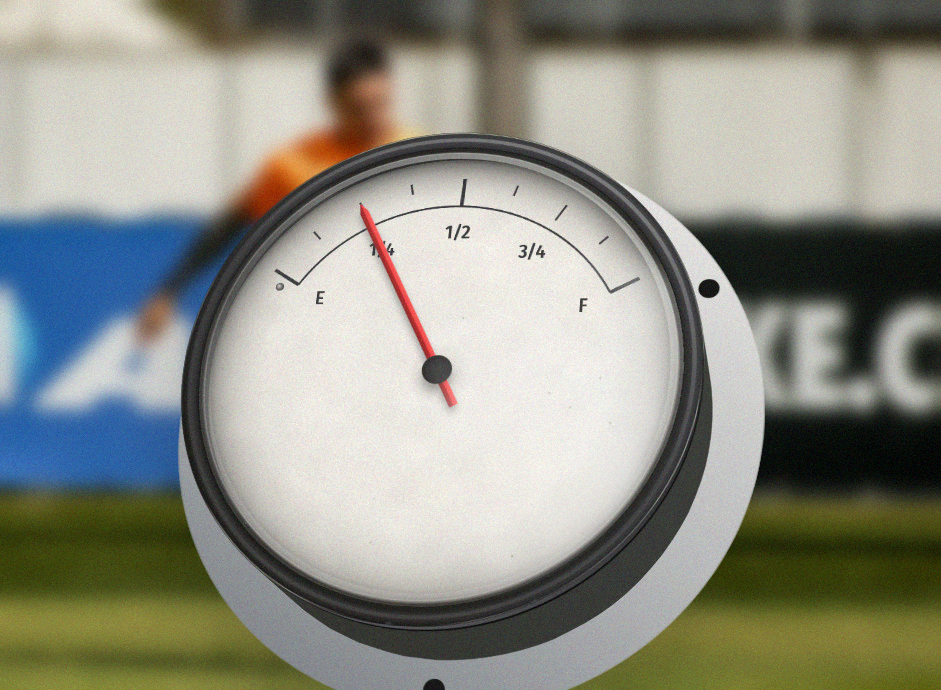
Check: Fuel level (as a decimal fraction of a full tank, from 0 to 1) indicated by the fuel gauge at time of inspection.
0.25
